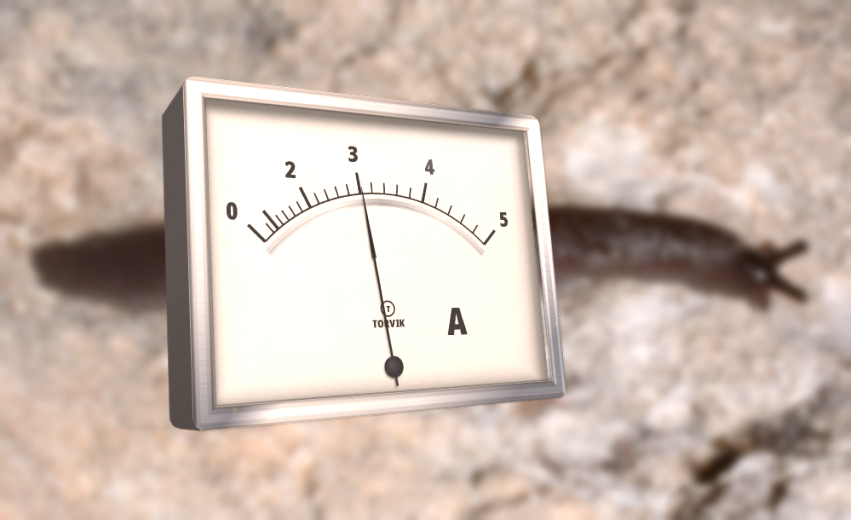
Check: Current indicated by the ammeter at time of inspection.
3 A
